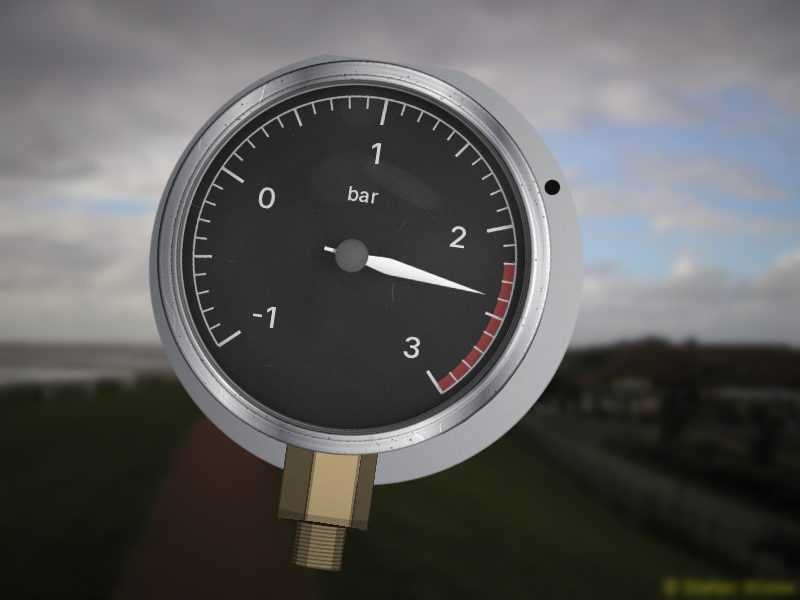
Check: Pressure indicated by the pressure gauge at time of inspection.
2.4 bar
